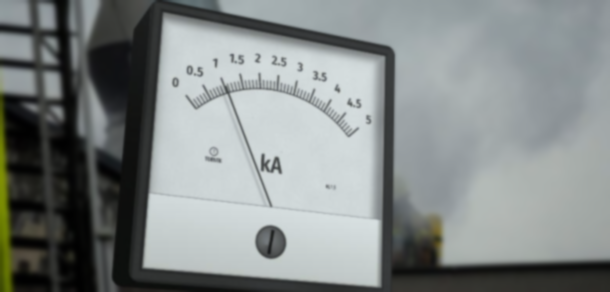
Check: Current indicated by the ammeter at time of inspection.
1 kA
